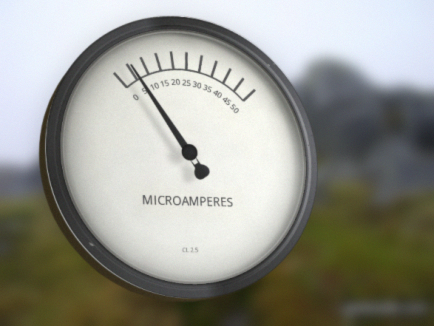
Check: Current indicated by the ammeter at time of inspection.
5 µA
